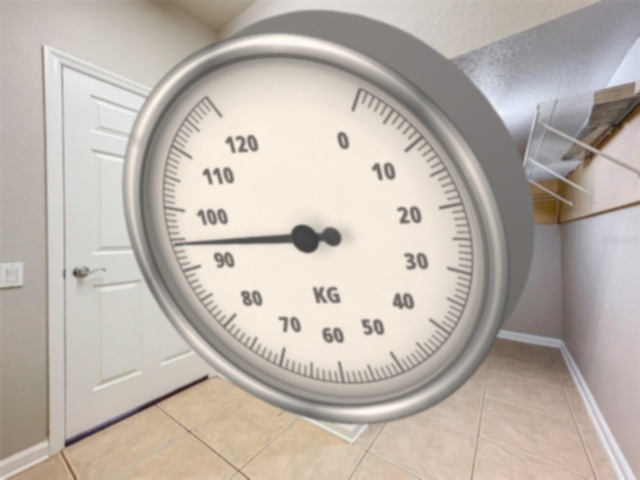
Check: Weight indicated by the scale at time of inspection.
95 kg
